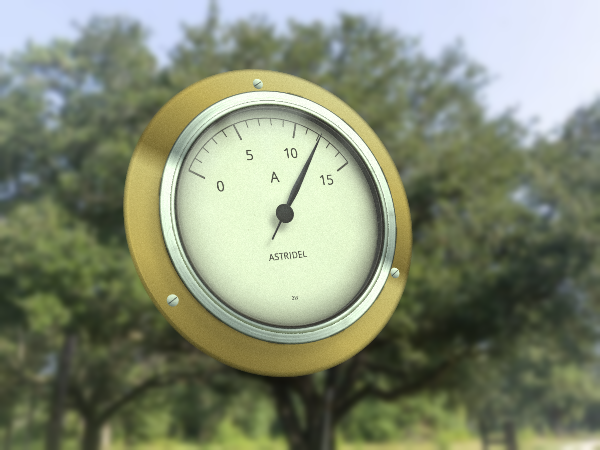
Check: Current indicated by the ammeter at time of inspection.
12 A
